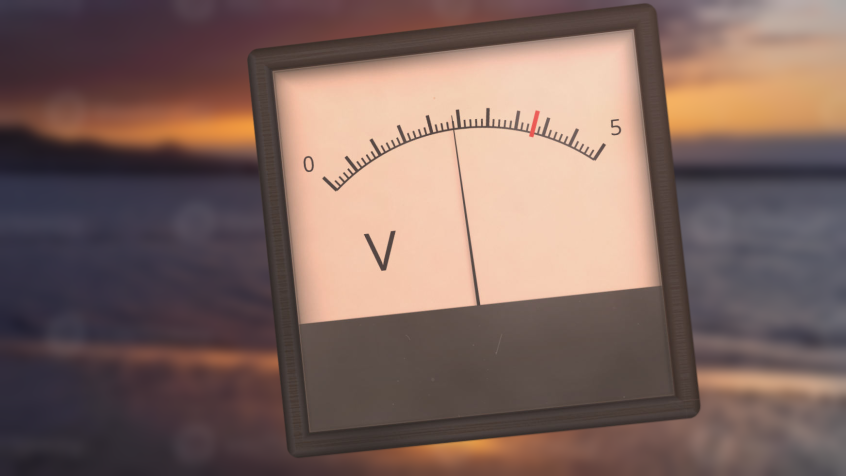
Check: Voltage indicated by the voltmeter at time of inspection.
2.4 V
